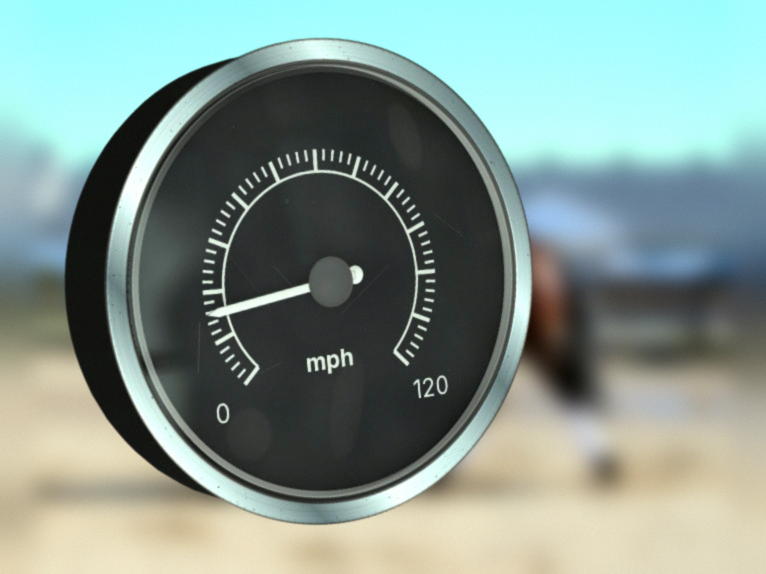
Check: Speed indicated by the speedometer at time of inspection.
16 mph
